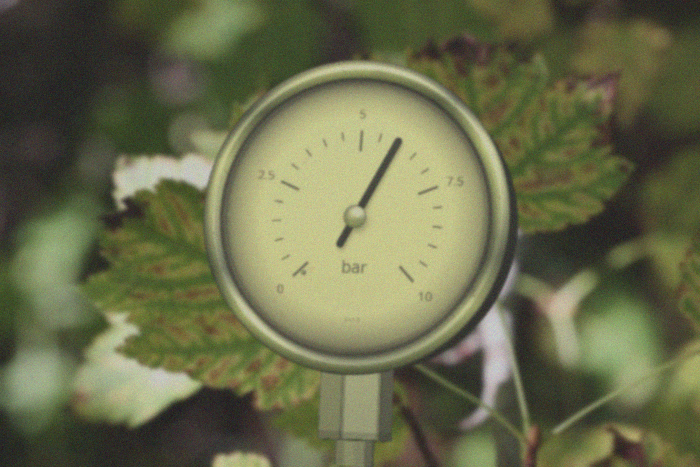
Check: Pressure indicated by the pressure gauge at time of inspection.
6 bar
